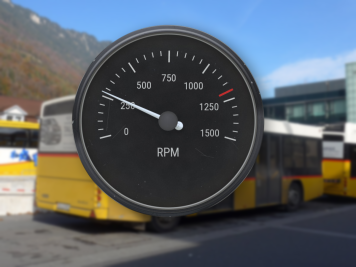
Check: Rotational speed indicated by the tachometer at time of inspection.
275 rpm
